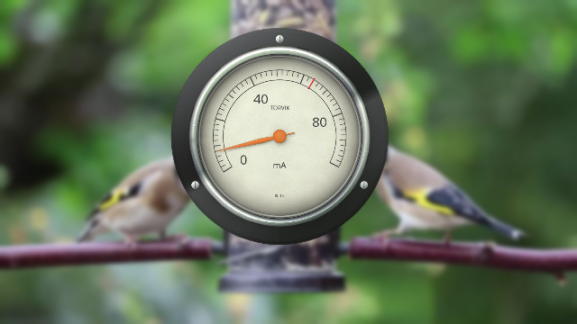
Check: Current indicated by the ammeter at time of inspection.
8 mA
